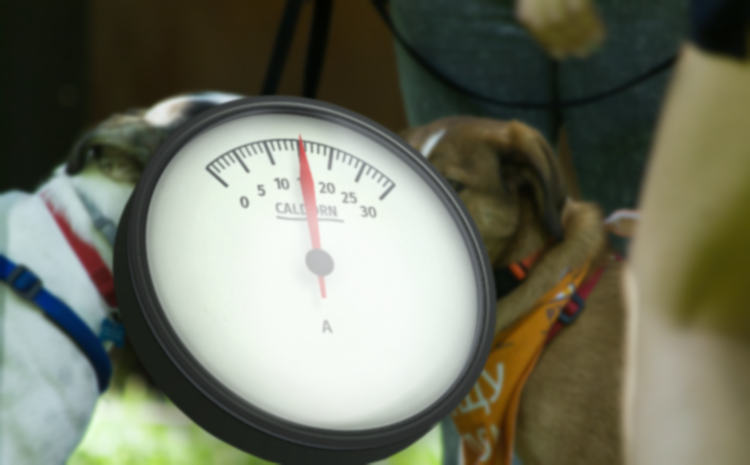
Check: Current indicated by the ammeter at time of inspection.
15 A
